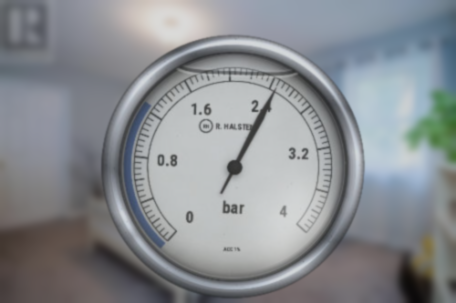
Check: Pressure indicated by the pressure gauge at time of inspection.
2.45 bar
